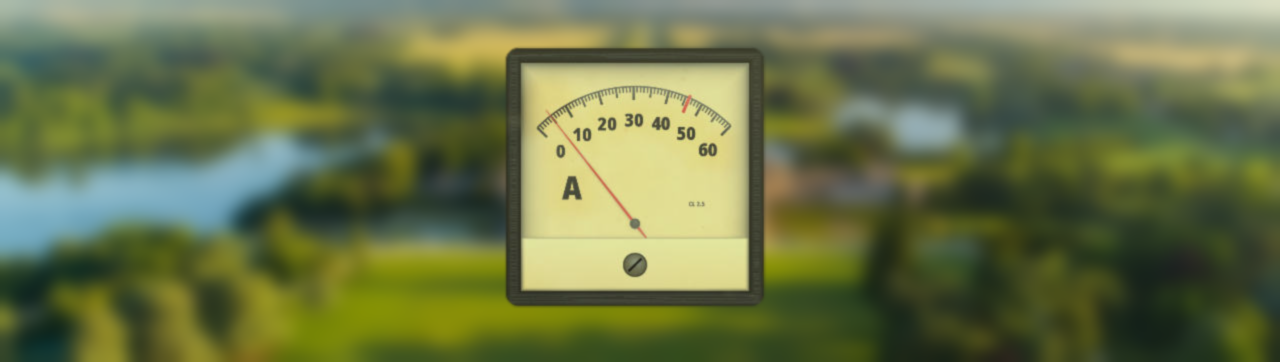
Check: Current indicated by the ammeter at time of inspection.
5 A
